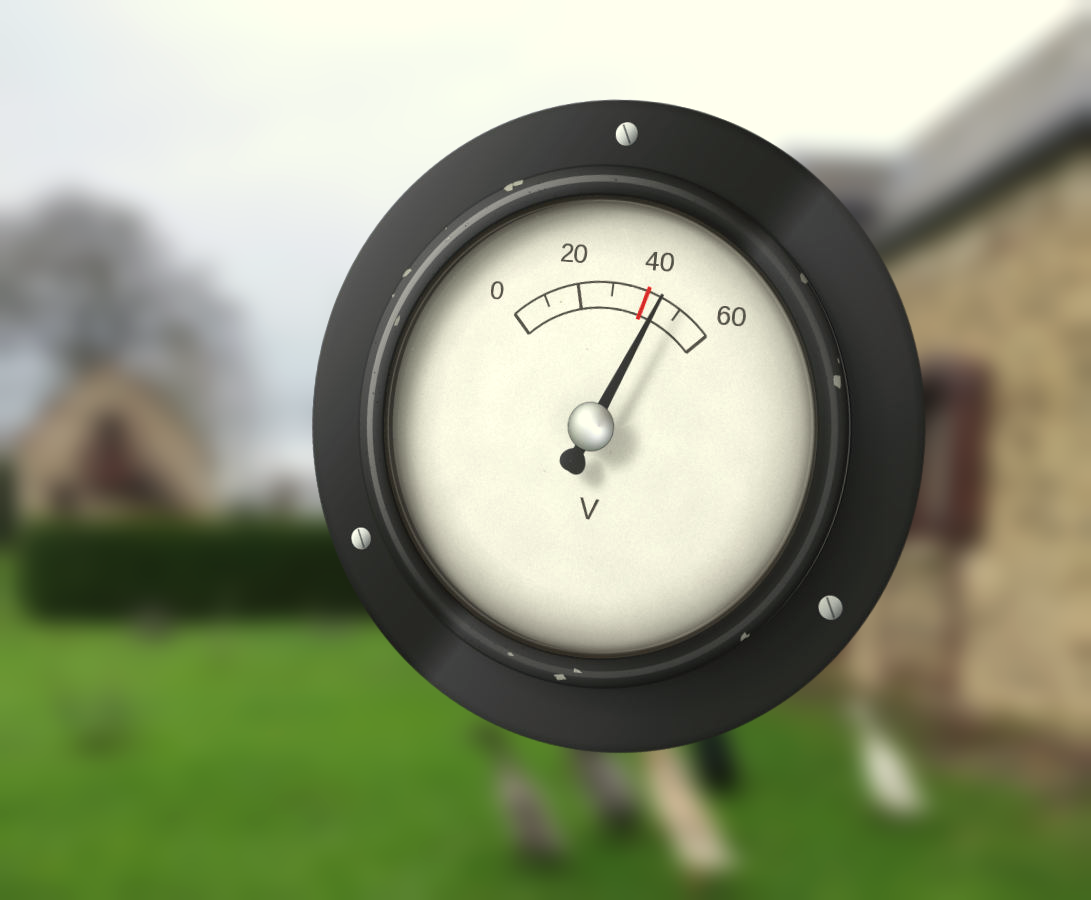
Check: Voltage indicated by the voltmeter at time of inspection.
45 V
